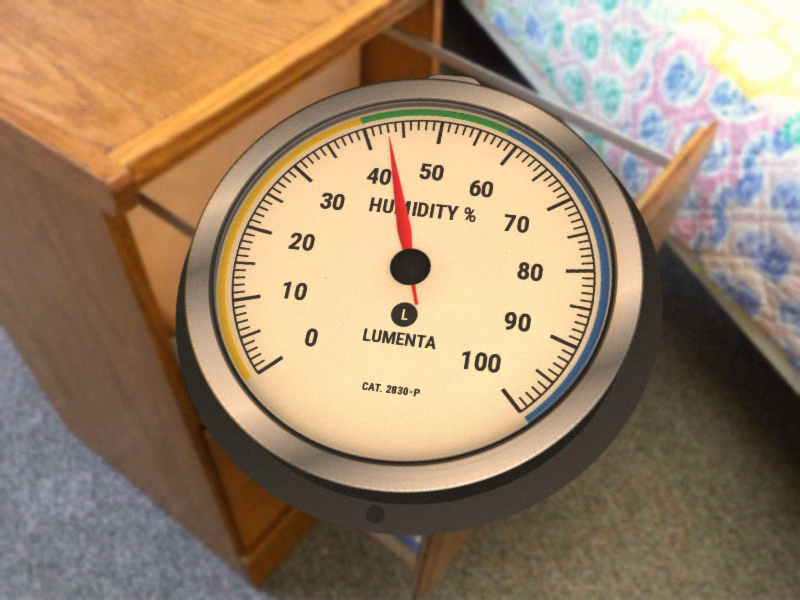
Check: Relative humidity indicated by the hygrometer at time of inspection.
43 %
